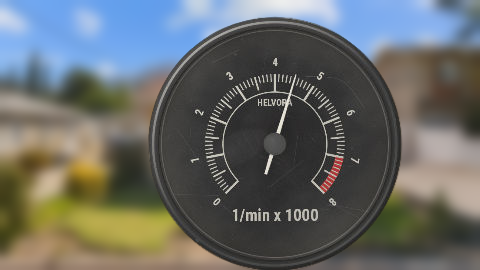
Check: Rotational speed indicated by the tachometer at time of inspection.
4500 rpm
